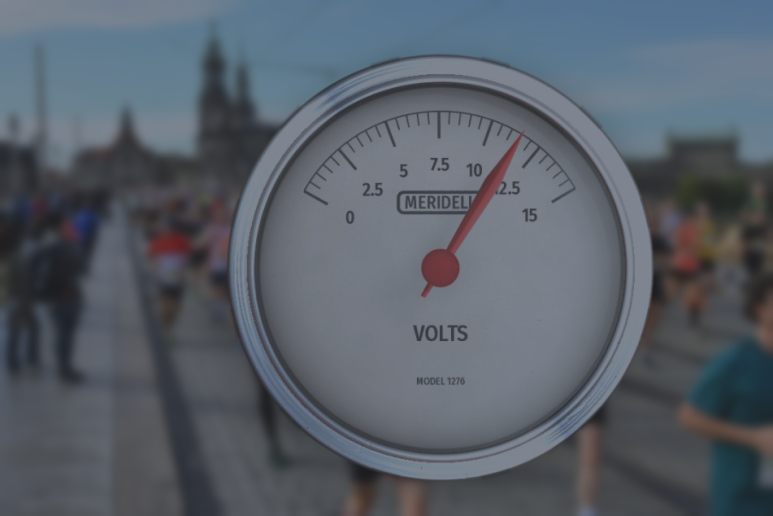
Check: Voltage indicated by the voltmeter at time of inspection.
11.5 V
